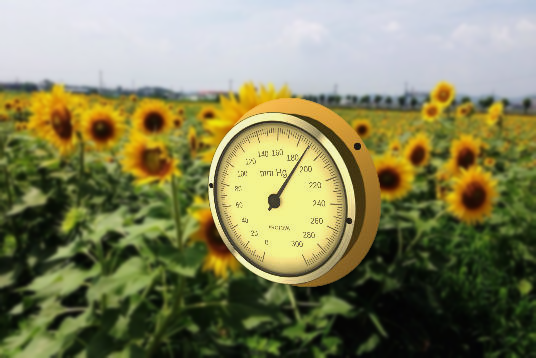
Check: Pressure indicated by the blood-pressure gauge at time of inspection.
190 mmHg
